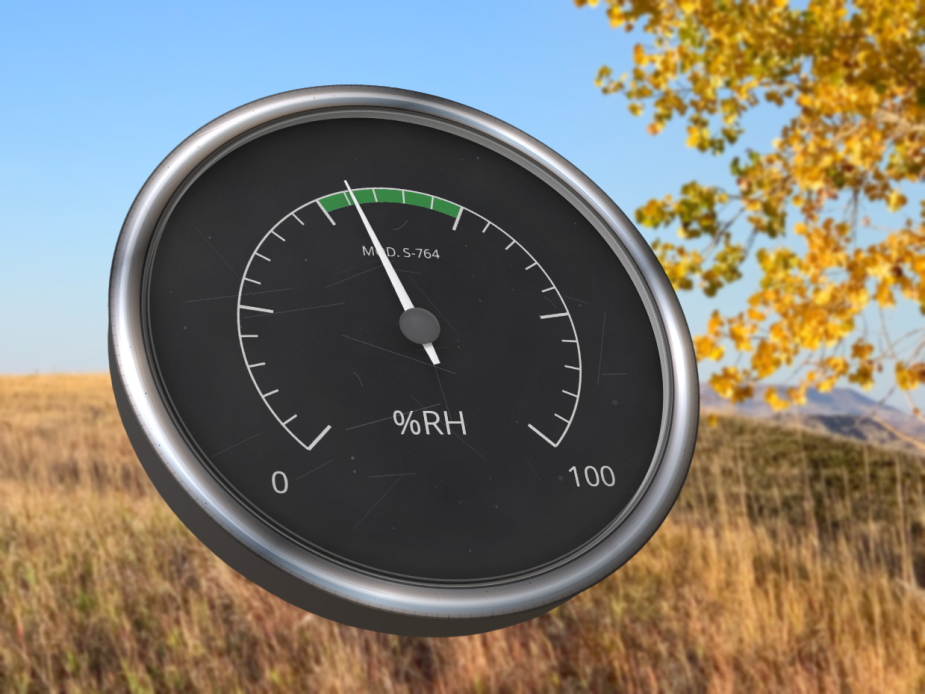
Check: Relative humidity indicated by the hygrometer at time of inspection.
44 %
